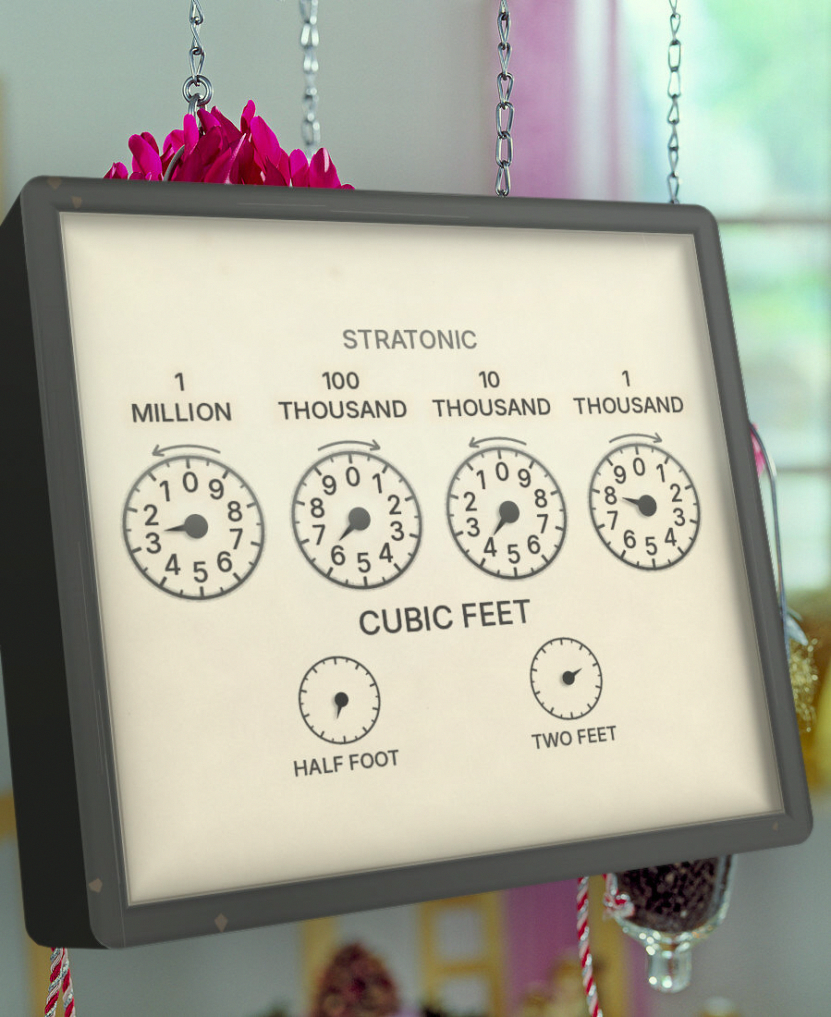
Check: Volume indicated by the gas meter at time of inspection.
263800 ft³
